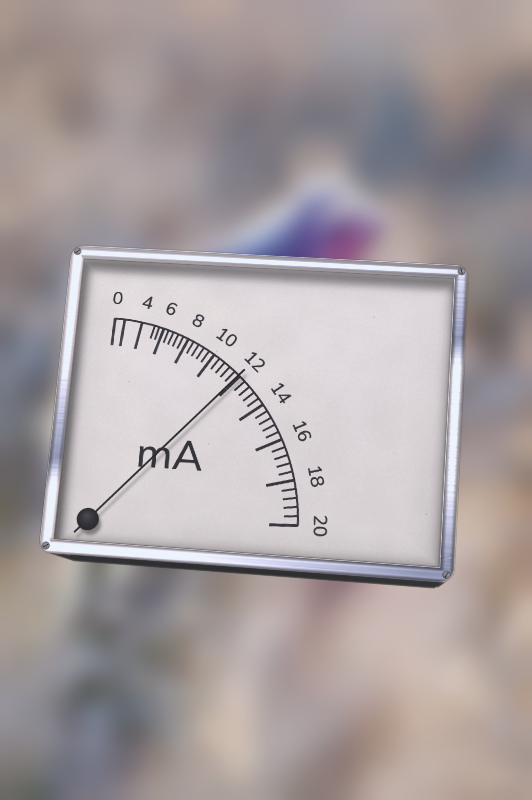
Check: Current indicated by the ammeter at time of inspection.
12 mA
